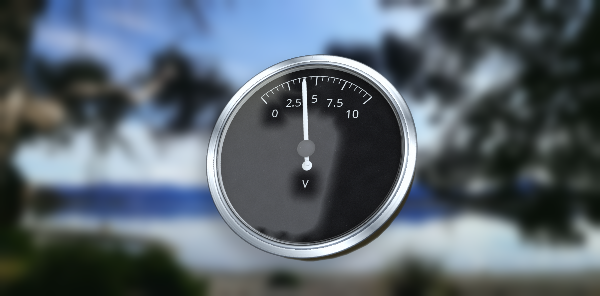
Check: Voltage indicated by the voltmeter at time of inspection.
4 V
